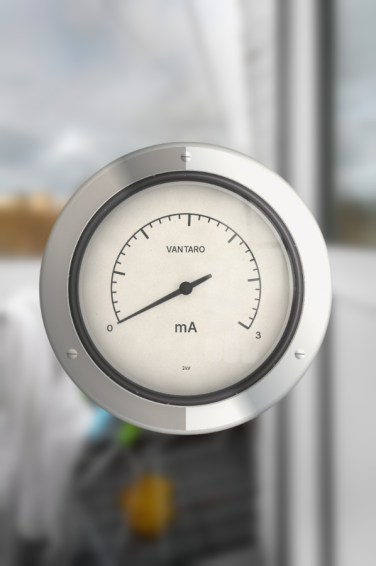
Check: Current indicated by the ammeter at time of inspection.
0 mA
